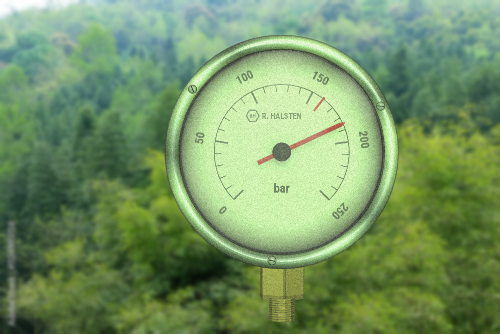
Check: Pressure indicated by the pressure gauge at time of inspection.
185 bar
